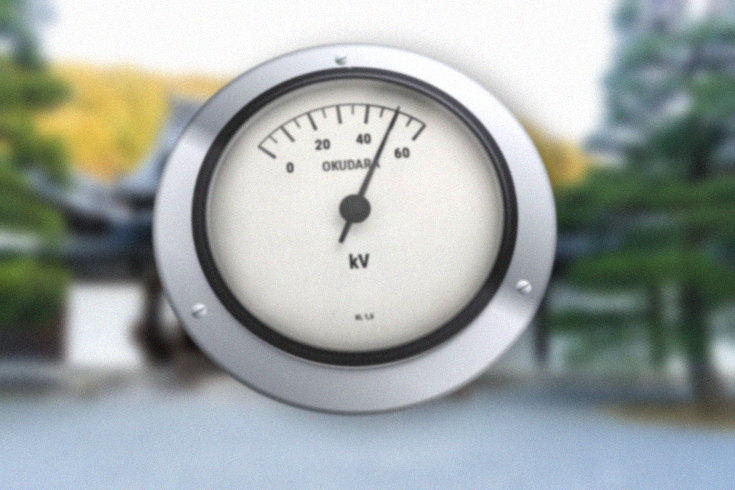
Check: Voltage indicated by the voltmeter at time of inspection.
50 kV
